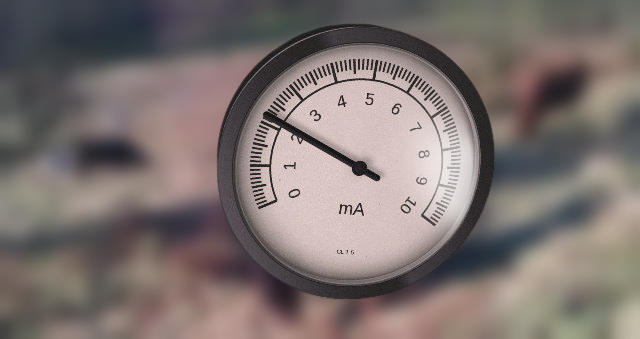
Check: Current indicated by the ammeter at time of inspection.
2.2 mA
